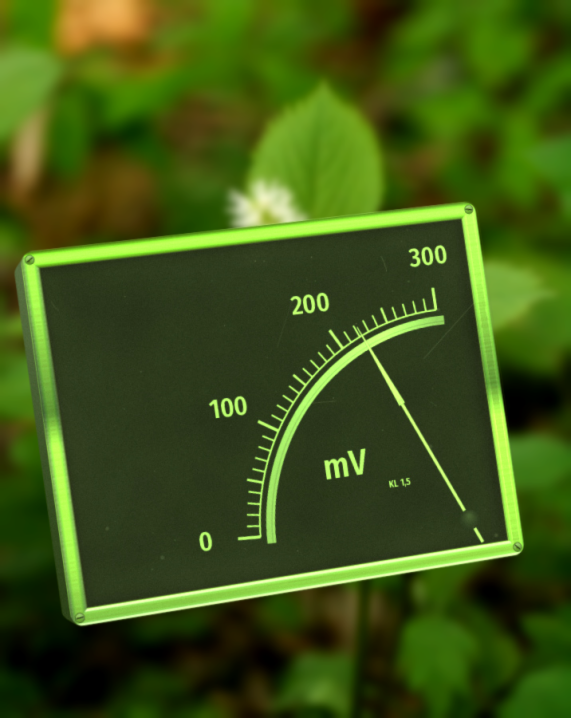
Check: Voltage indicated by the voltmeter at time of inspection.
220 mV
